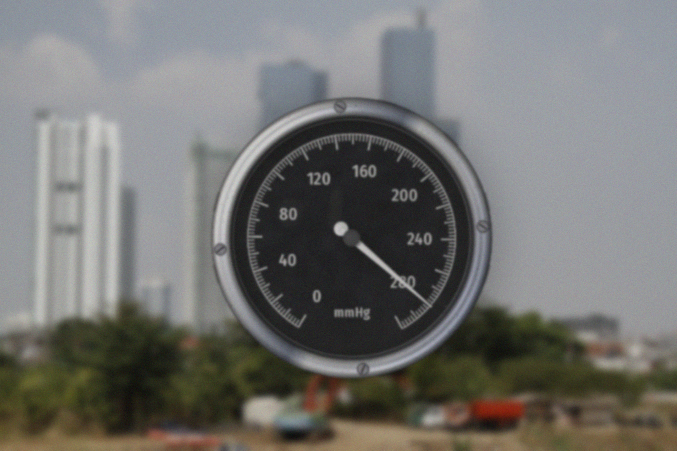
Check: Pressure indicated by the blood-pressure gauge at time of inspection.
280 mmHg
